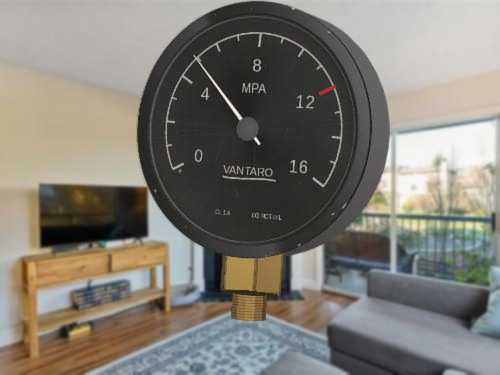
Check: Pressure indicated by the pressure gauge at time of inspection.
5 MPa
